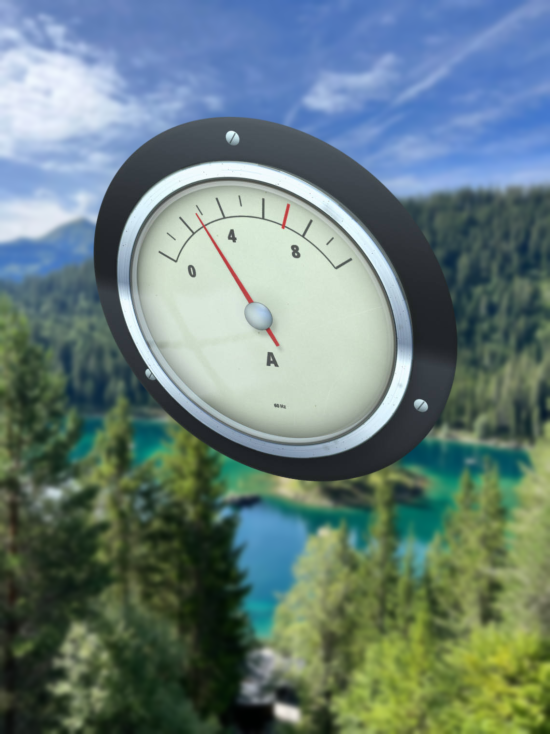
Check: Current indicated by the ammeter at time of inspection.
3 A
